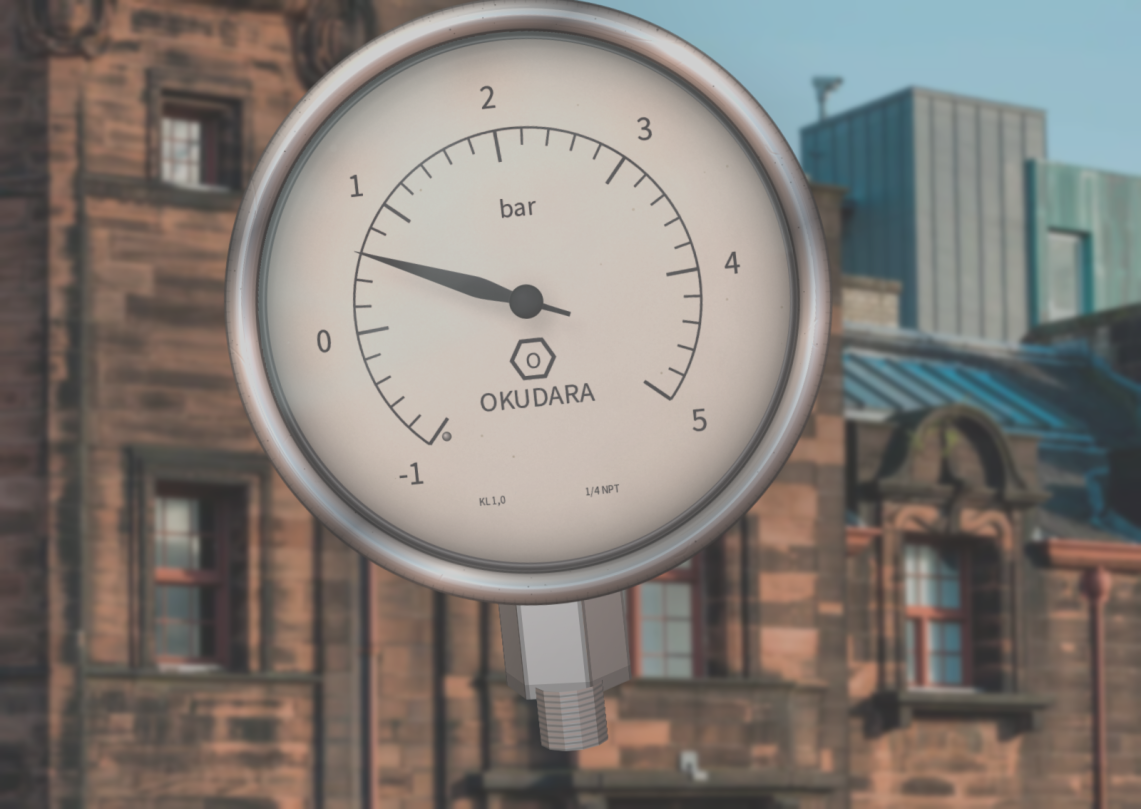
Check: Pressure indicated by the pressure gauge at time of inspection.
0.6 bar
